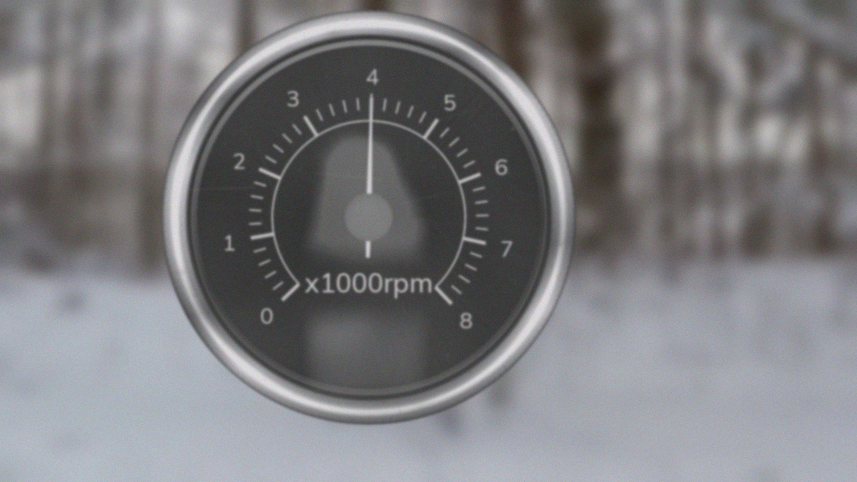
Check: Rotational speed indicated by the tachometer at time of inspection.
4000 rpm
